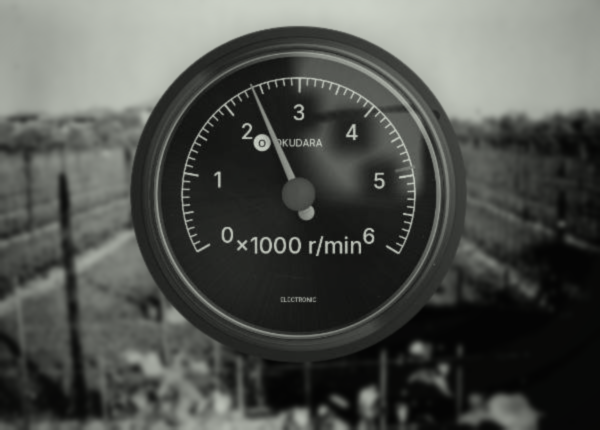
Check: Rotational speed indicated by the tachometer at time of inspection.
2400 rpm
